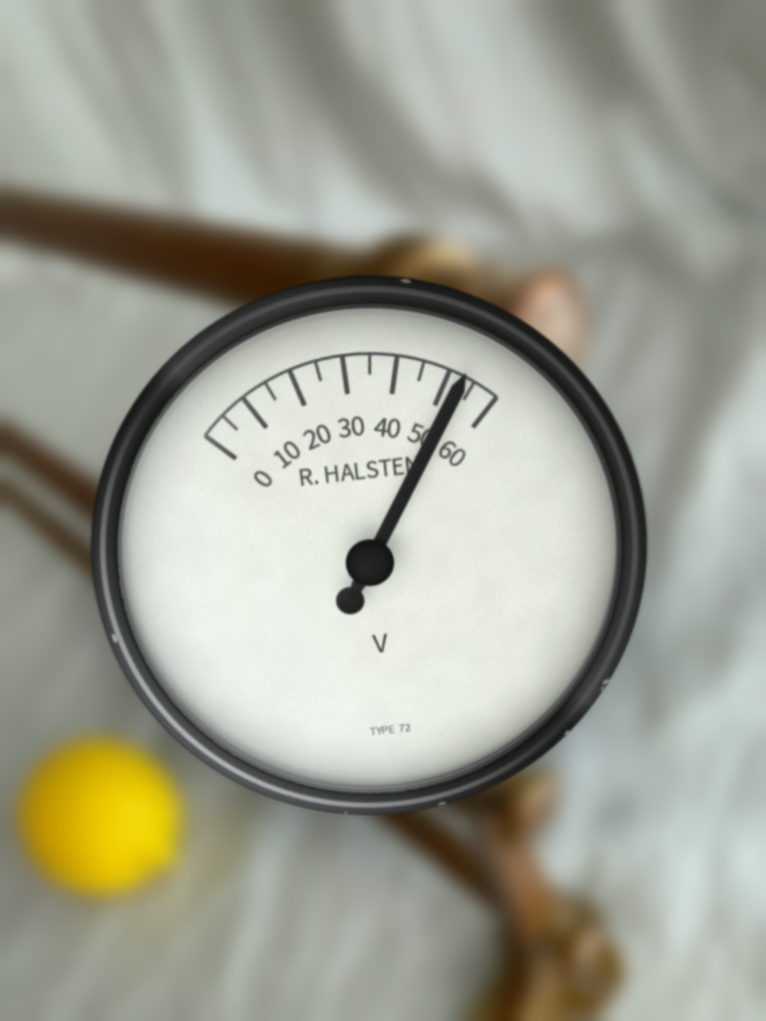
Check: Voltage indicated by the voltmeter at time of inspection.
52.5 V
